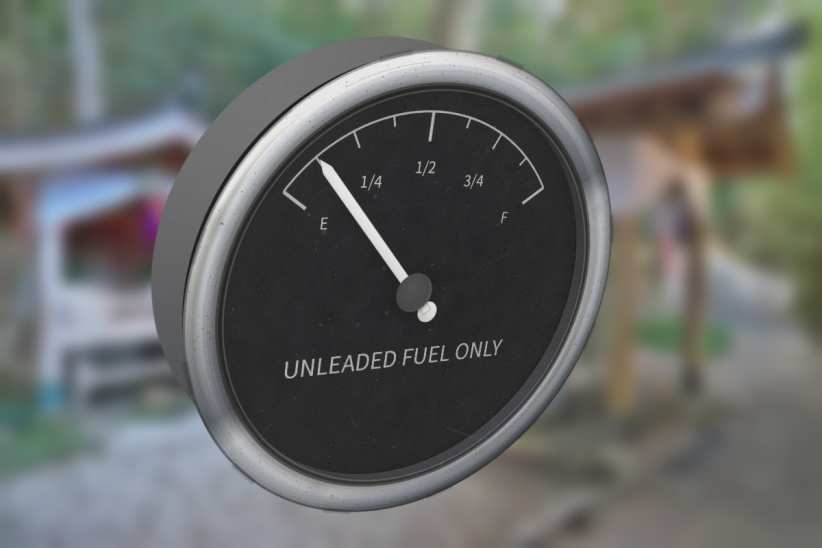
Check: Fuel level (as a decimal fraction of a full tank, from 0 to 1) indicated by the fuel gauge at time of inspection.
0.125
